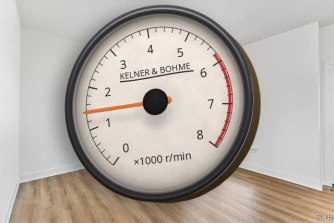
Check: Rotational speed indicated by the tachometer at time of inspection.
1400 rpm
